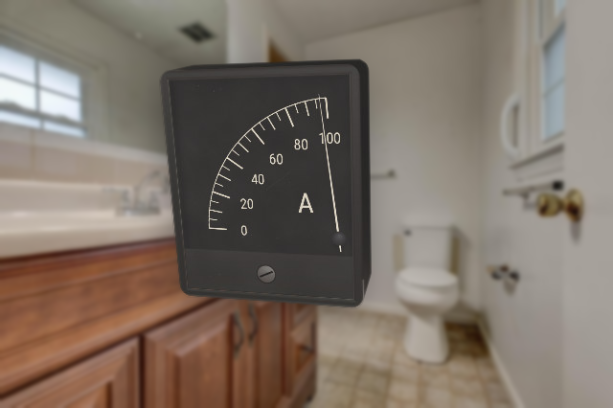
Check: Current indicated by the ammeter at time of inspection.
97.5 A
